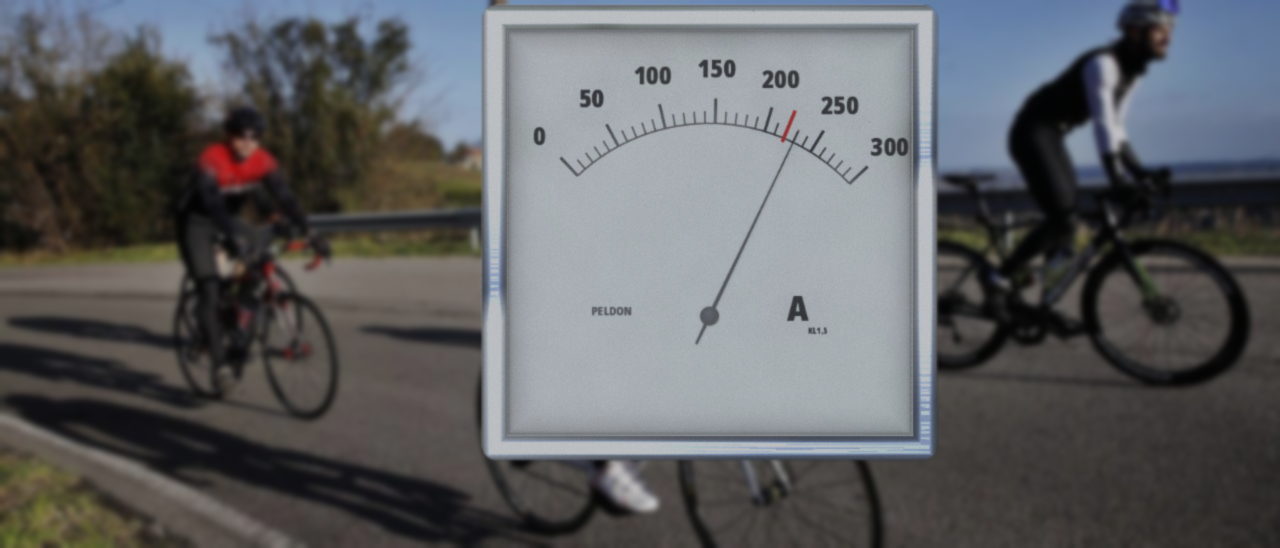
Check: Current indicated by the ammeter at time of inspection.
230 A
